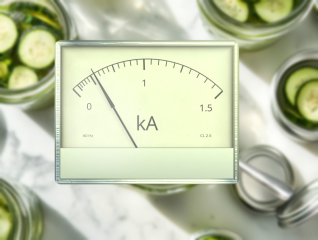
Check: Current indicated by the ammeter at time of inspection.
0.55 kA
